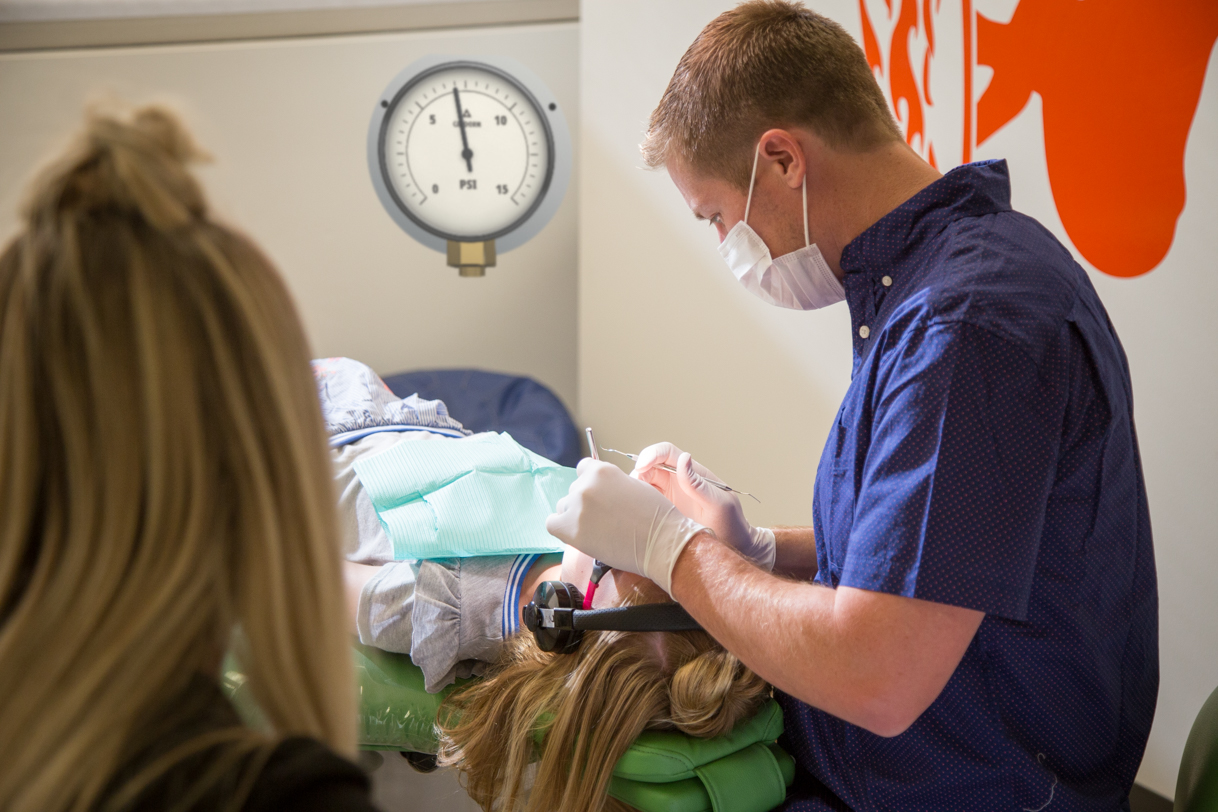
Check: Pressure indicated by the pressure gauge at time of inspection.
7 psi
